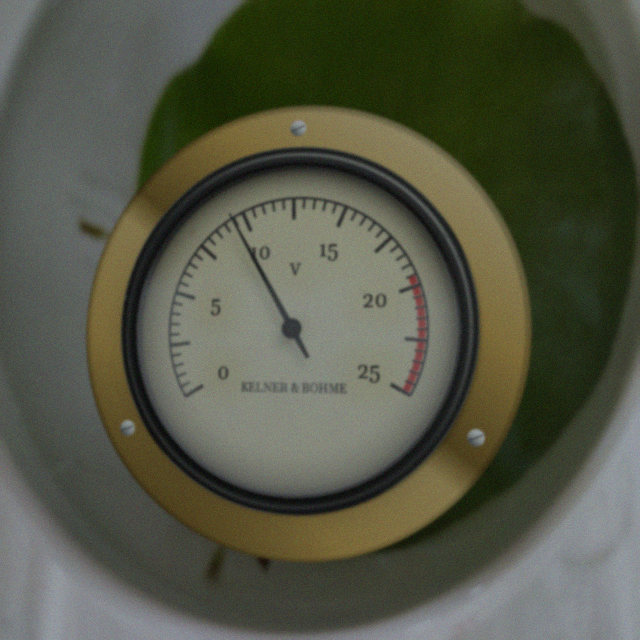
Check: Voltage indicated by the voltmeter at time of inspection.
9.5 V
